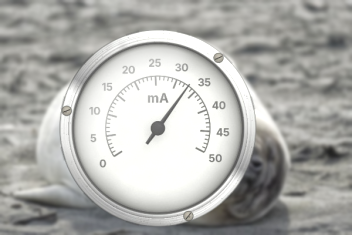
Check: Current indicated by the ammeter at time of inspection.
33 mA
